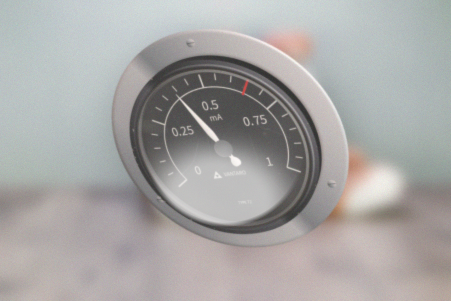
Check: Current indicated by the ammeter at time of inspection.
0.4 mA
